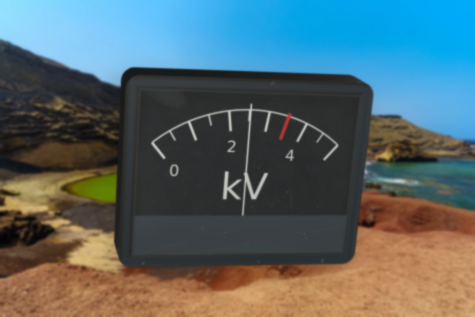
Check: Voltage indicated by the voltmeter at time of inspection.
2.5 kV
